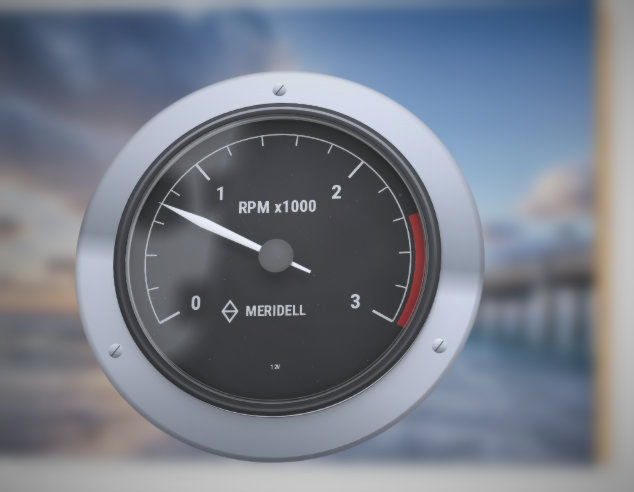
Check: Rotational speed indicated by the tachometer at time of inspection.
700 rpm
